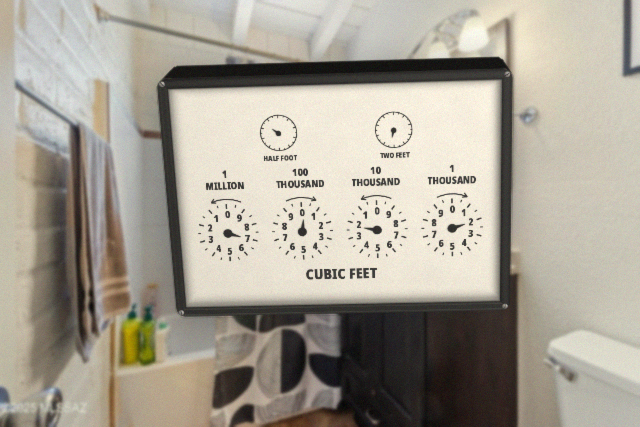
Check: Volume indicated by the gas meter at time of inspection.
702200 ft³
